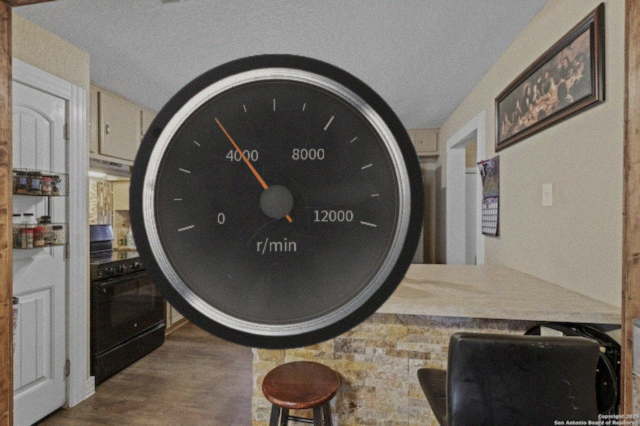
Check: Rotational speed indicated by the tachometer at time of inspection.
4000 rpm
